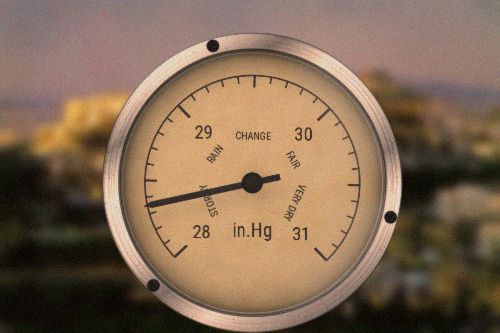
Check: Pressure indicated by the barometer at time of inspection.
28.35 inHg
